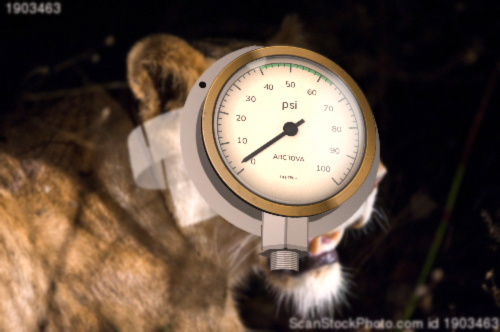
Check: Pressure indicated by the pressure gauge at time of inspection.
2 psi
